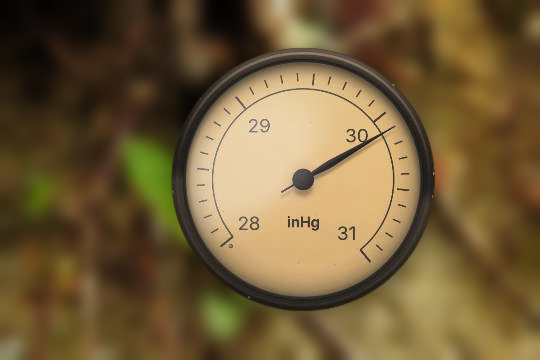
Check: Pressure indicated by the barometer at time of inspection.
30.1 inHg
